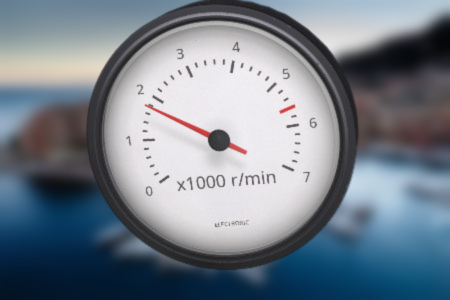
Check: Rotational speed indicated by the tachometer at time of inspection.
1800 rpm
